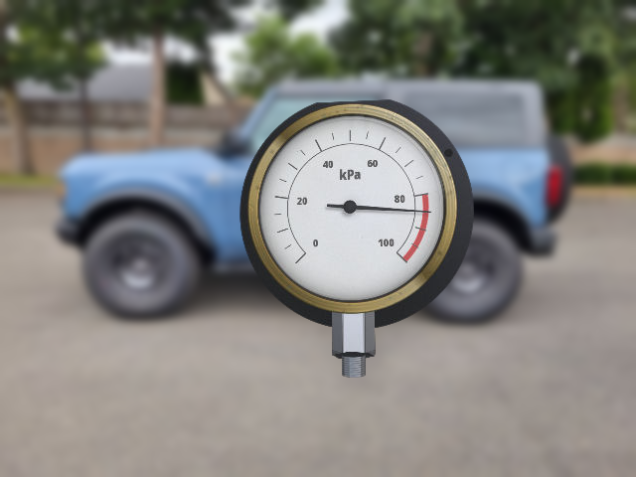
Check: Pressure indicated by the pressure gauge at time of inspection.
85 kPa
